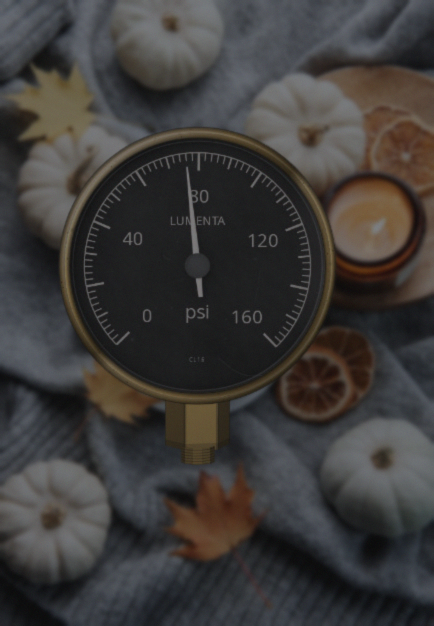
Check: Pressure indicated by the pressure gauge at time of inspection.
76 psi
